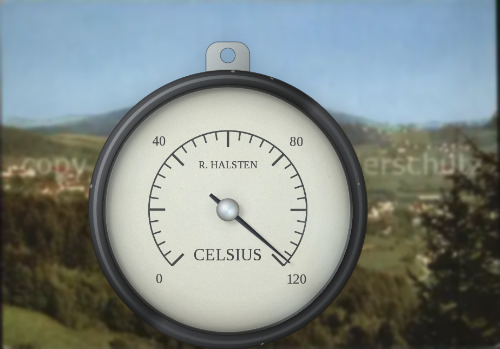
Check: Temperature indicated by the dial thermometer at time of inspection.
118 °C
